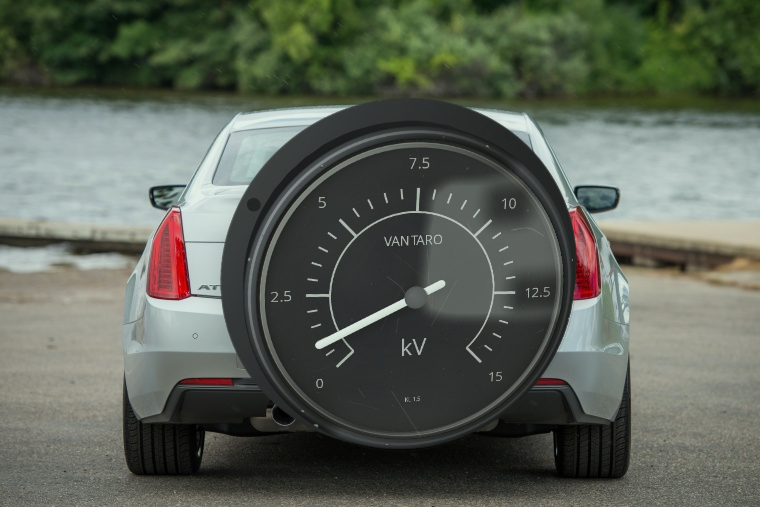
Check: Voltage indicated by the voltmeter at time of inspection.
1 kV
